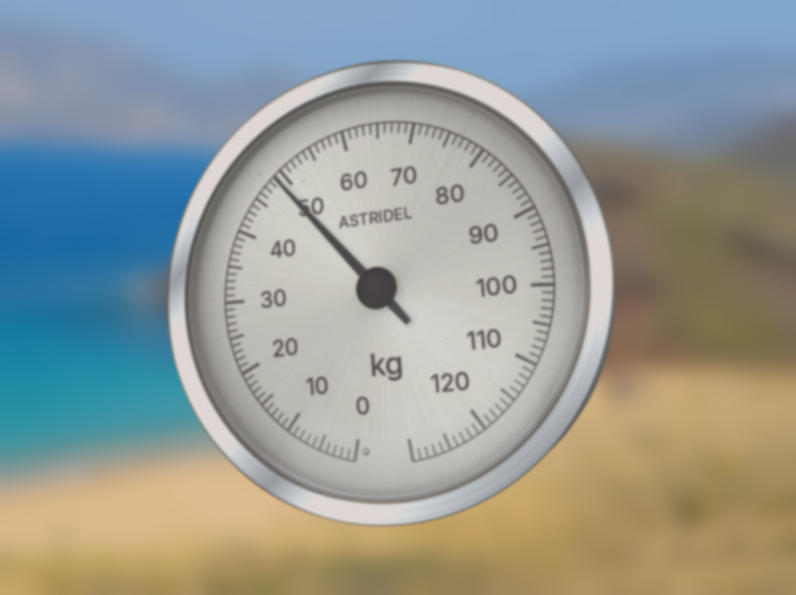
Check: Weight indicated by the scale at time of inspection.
49 kg
